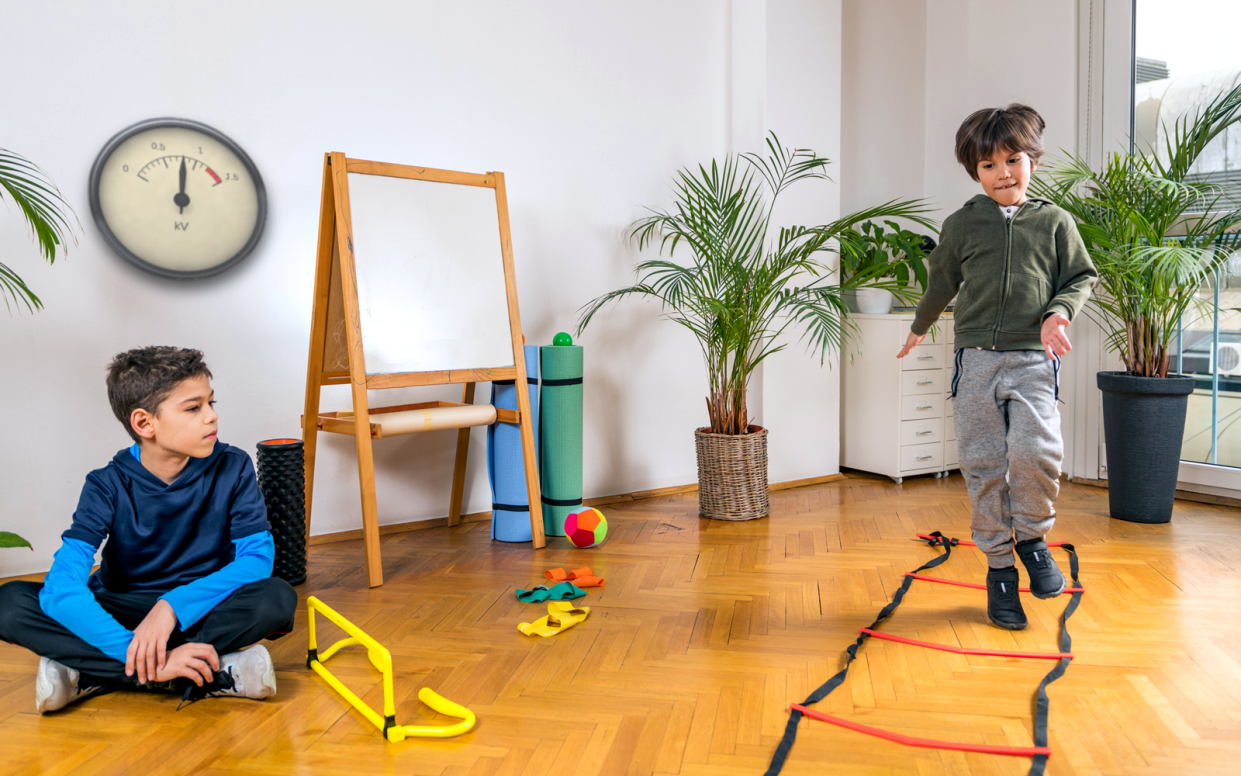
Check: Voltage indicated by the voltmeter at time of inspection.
0.8 kV
